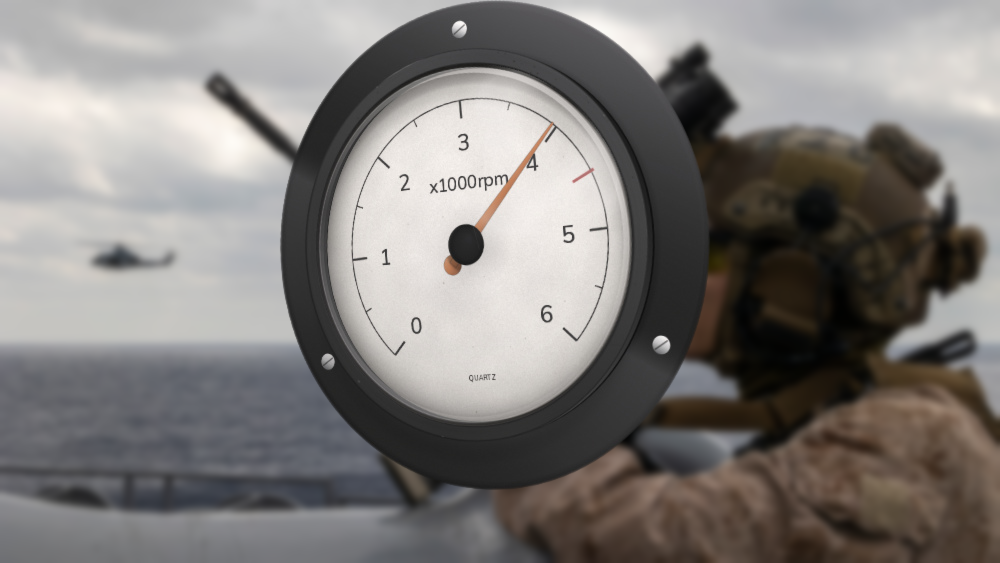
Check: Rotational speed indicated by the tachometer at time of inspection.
4000 rpm
